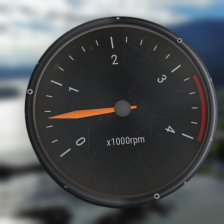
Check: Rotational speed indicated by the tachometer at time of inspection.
500 rpm
